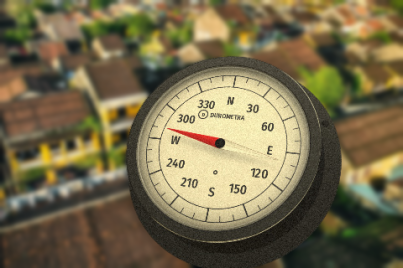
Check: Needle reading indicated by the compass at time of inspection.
280 °
